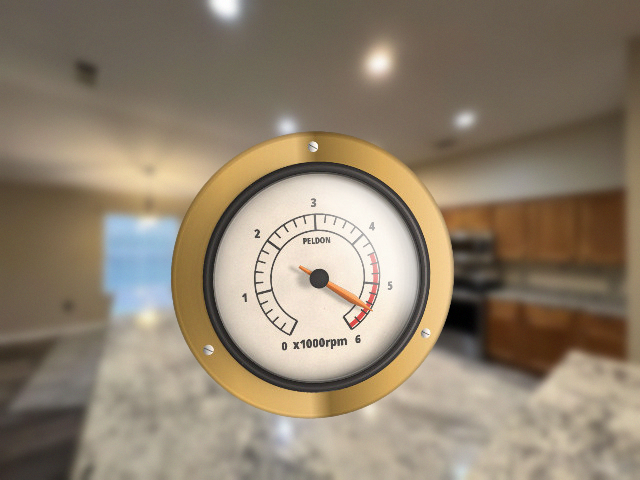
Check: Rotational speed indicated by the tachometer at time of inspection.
5500 rpm
